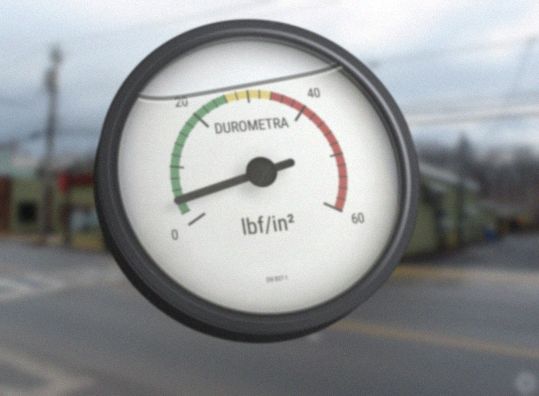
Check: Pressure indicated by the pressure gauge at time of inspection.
4 psi
